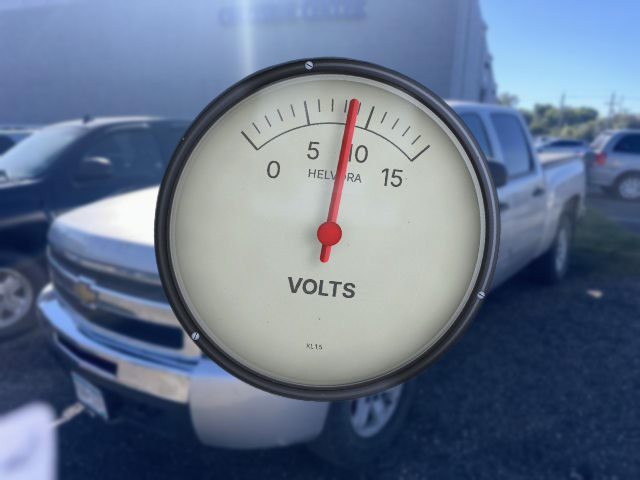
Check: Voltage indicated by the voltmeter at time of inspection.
8.5 V
